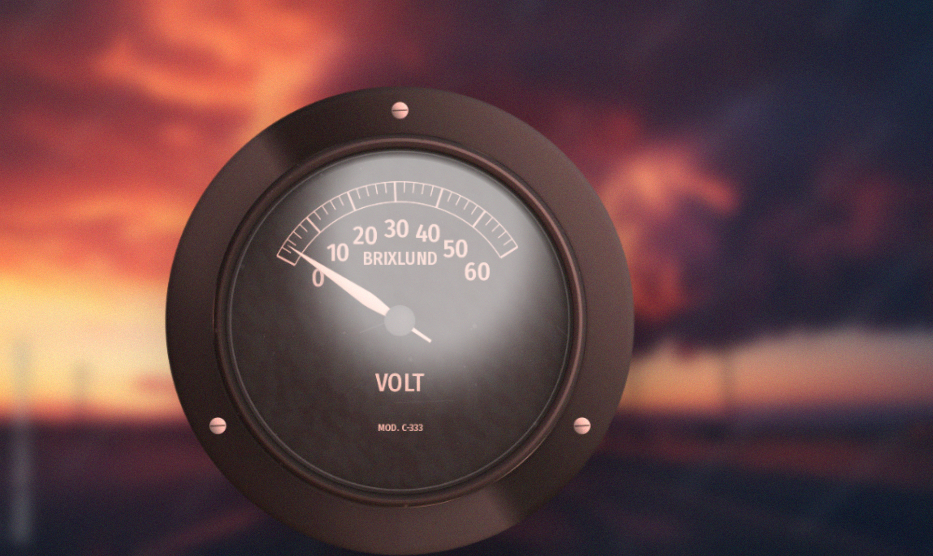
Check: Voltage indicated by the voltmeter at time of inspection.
3 V
